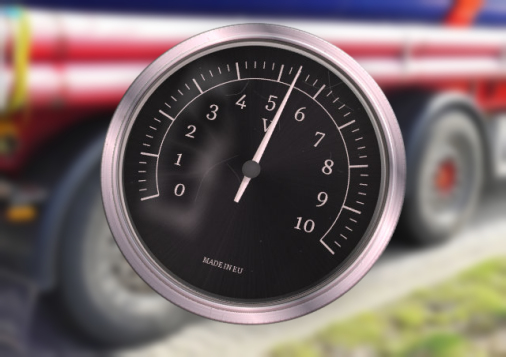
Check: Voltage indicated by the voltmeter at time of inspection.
5.4 V
